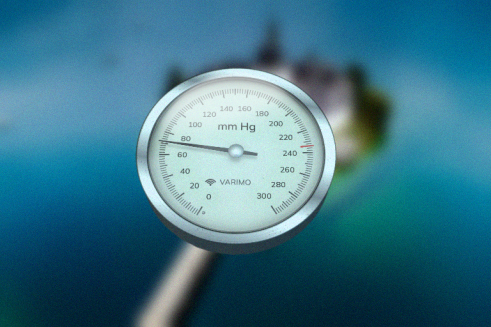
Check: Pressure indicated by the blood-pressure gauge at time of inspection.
70 mmHg
